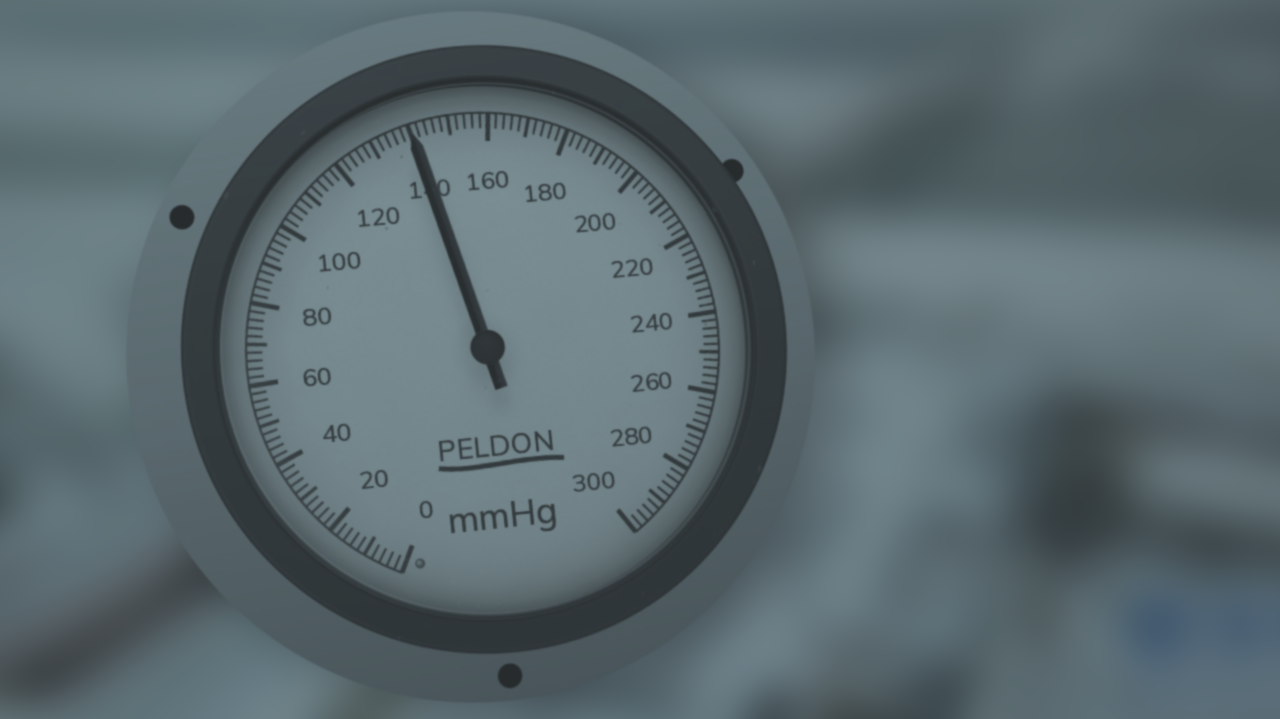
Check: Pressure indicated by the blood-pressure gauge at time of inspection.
140 mmHg
